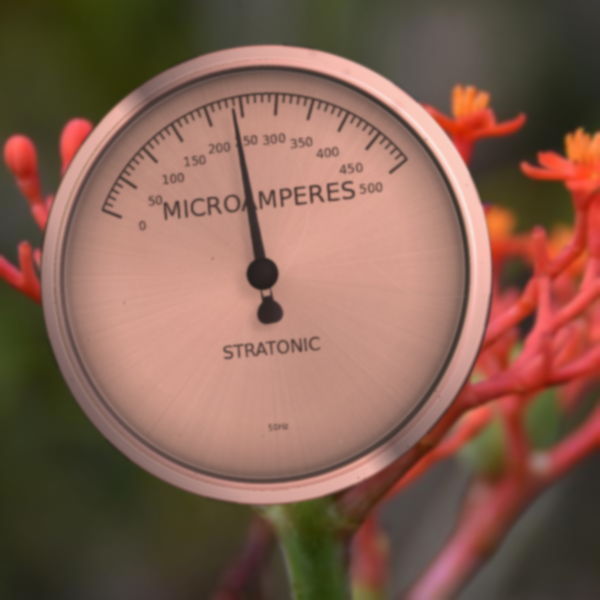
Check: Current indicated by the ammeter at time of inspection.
240 µA
